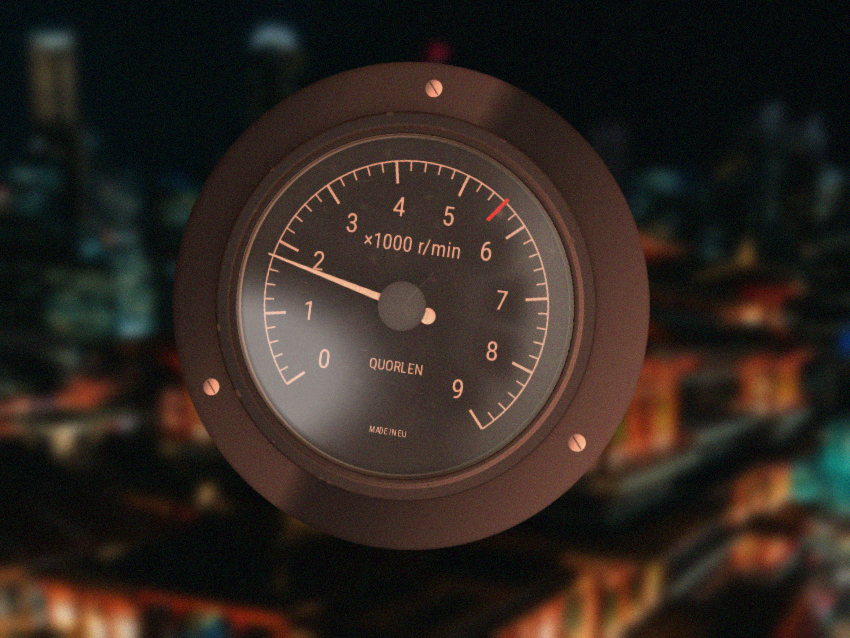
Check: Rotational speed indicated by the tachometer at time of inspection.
1800 rpm
